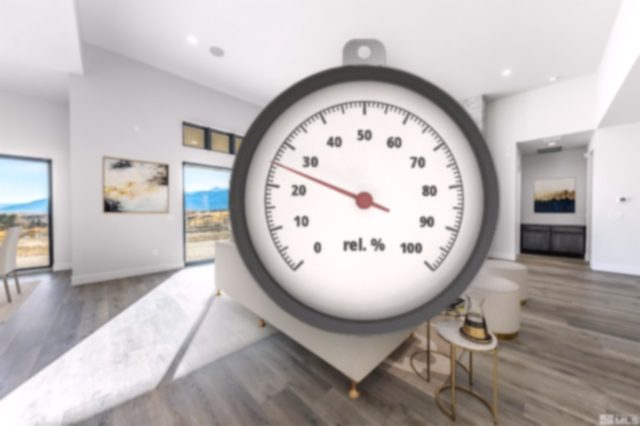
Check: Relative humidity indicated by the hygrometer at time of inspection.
25 %
